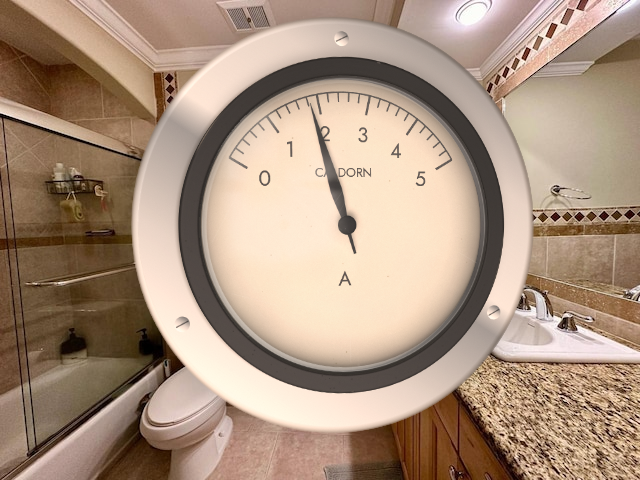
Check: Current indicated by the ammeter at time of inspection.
1.8 A
